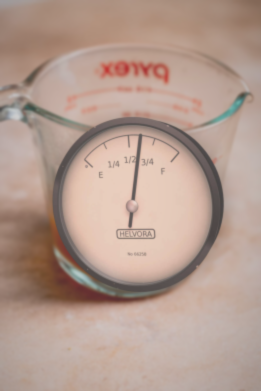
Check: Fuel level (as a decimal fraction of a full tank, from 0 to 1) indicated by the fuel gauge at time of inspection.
0.625
